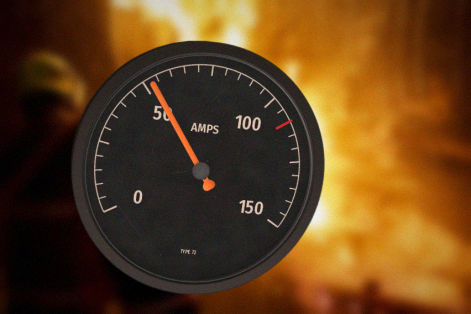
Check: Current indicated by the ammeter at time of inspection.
52.5 A
